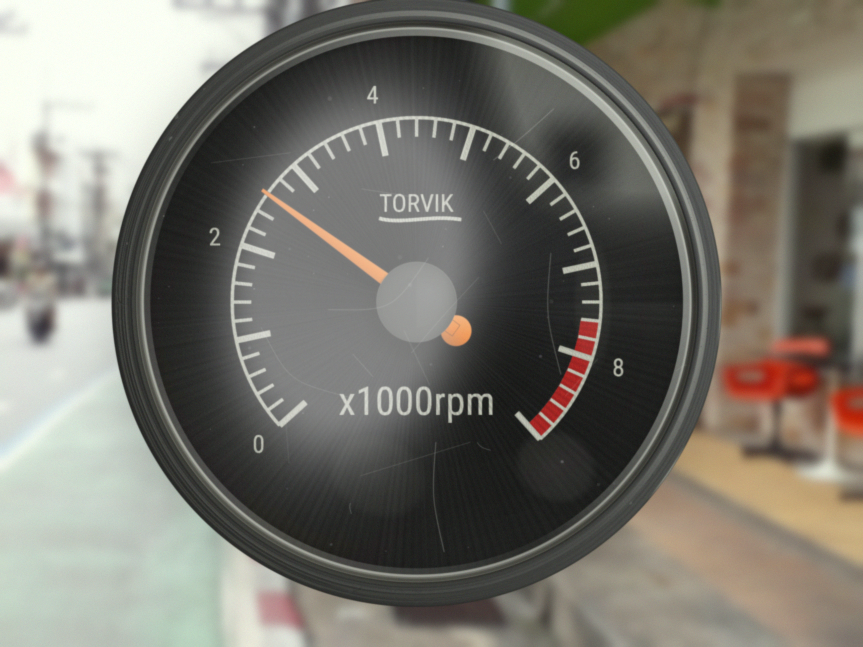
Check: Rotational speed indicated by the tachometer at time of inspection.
2600 rpm
